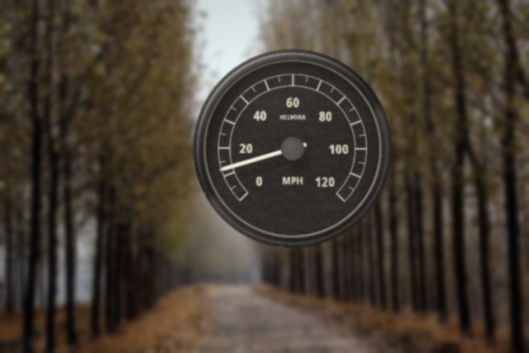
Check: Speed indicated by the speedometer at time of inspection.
12.5 mph
